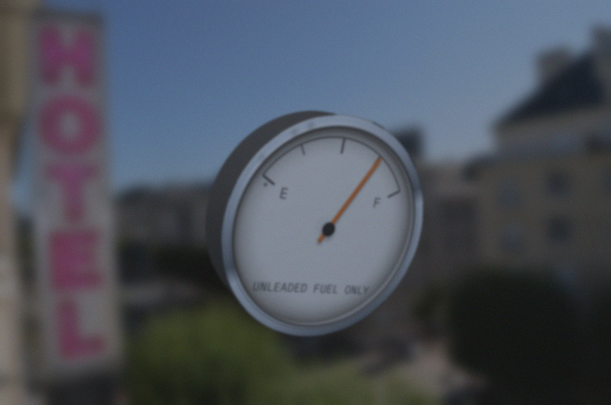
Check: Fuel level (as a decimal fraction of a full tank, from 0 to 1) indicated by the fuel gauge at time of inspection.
0.75
